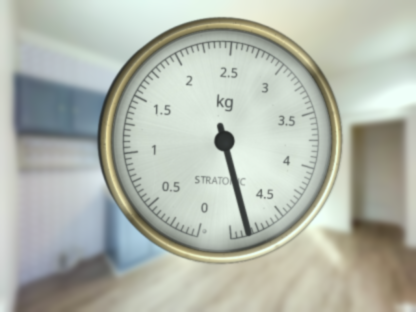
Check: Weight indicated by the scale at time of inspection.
4.85 kg
